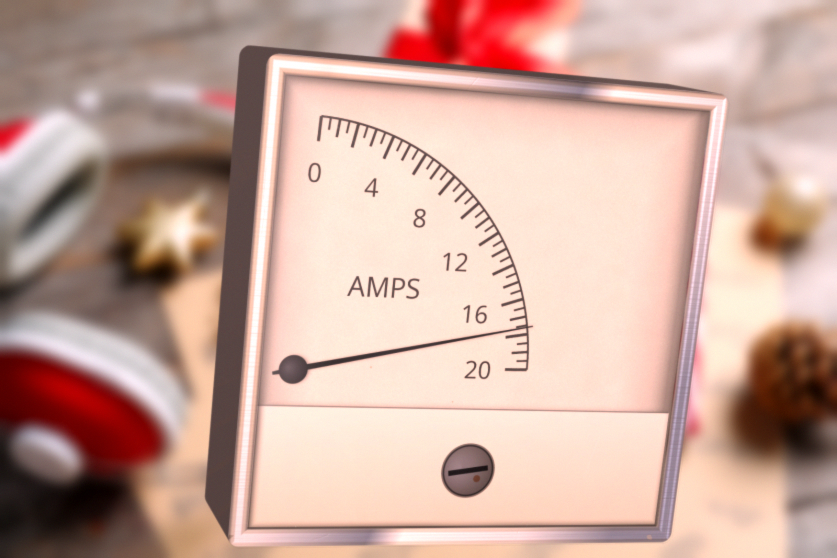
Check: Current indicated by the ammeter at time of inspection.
17.5 A
